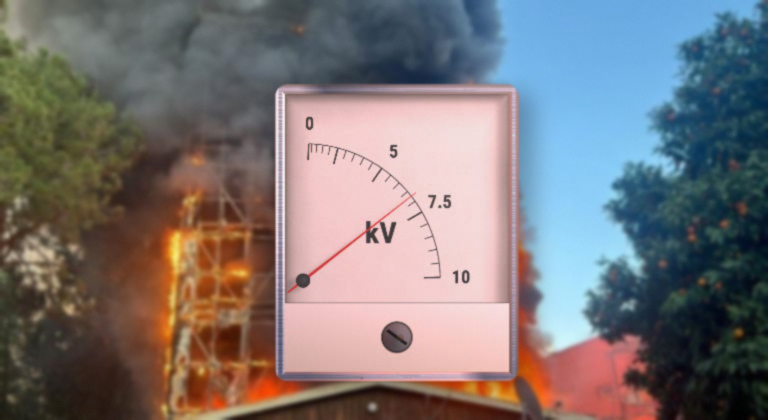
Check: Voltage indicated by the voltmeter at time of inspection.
6.75 kV
